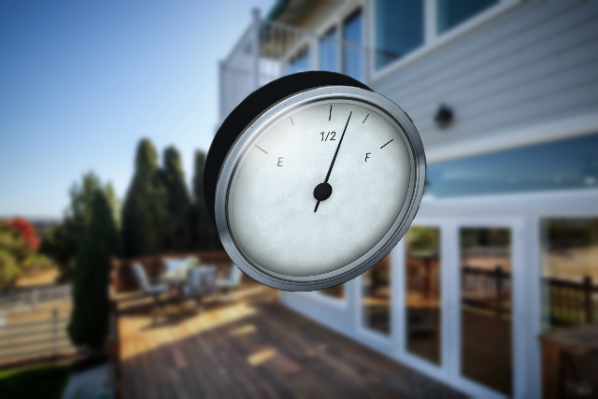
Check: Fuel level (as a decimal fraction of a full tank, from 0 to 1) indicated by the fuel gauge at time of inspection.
0.625
